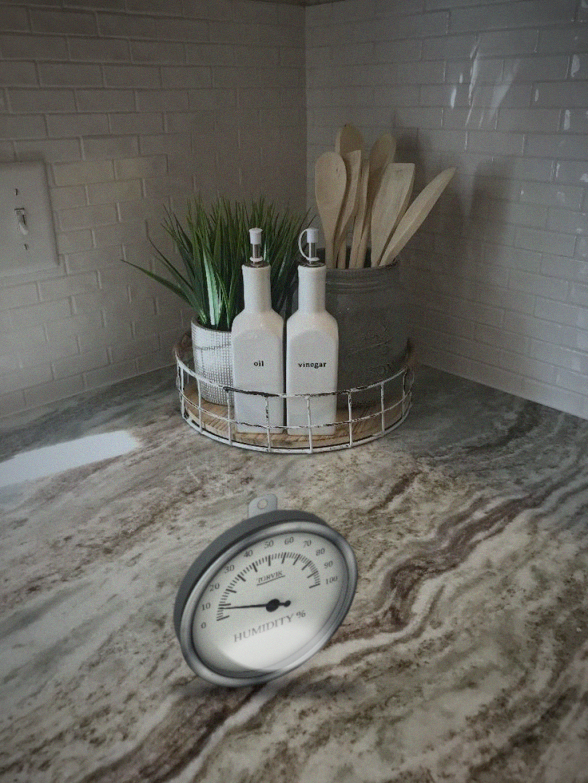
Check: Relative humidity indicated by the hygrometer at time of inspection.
10 %
